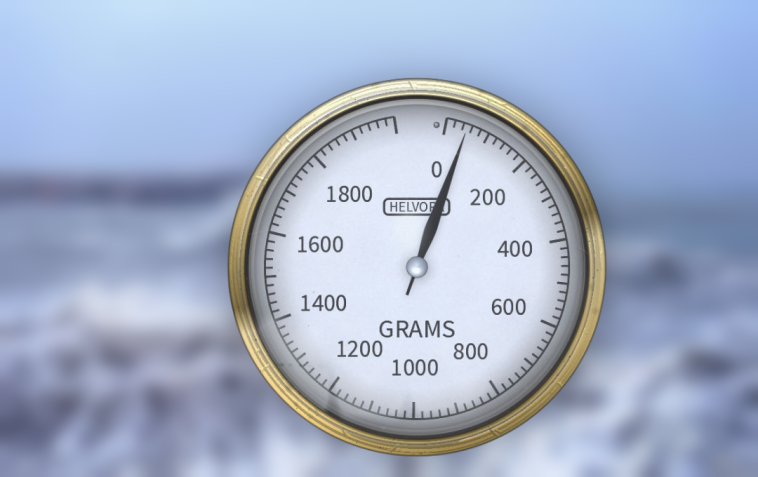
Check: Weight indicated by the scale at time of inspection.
50 g
